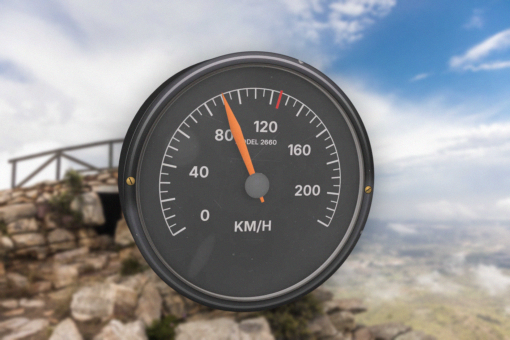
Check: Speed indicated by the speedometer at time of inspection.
90 km/h
